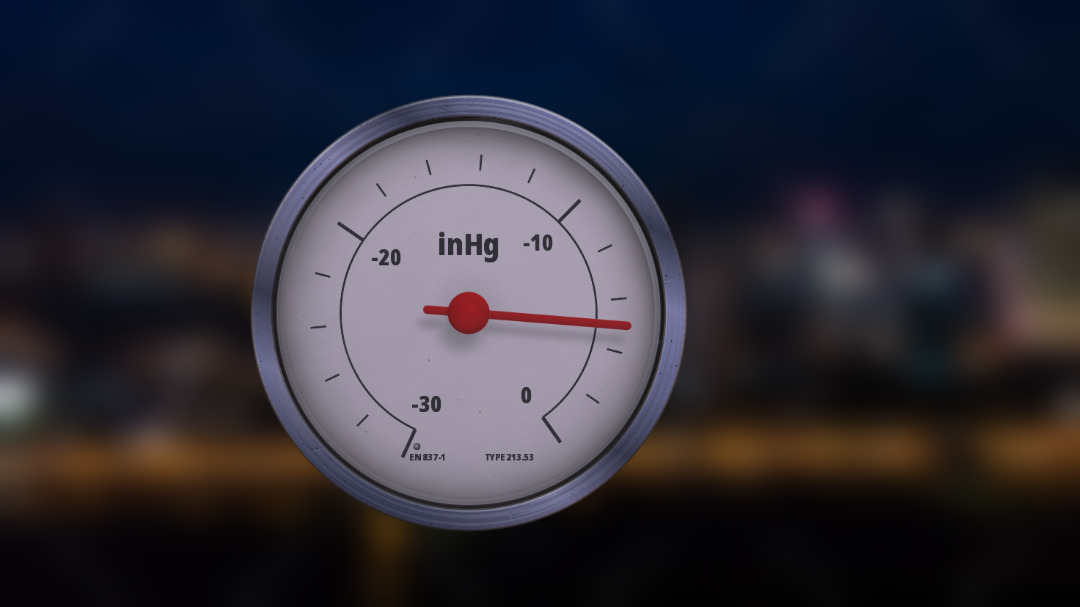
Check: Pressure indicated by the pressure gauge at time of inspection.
-5 inHg
